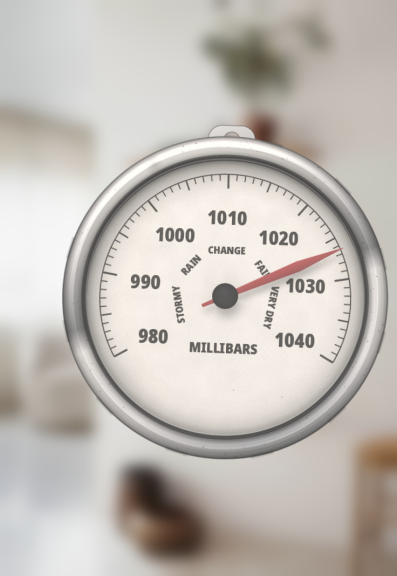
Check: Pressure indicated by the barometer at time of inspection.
1026.5 mbar
